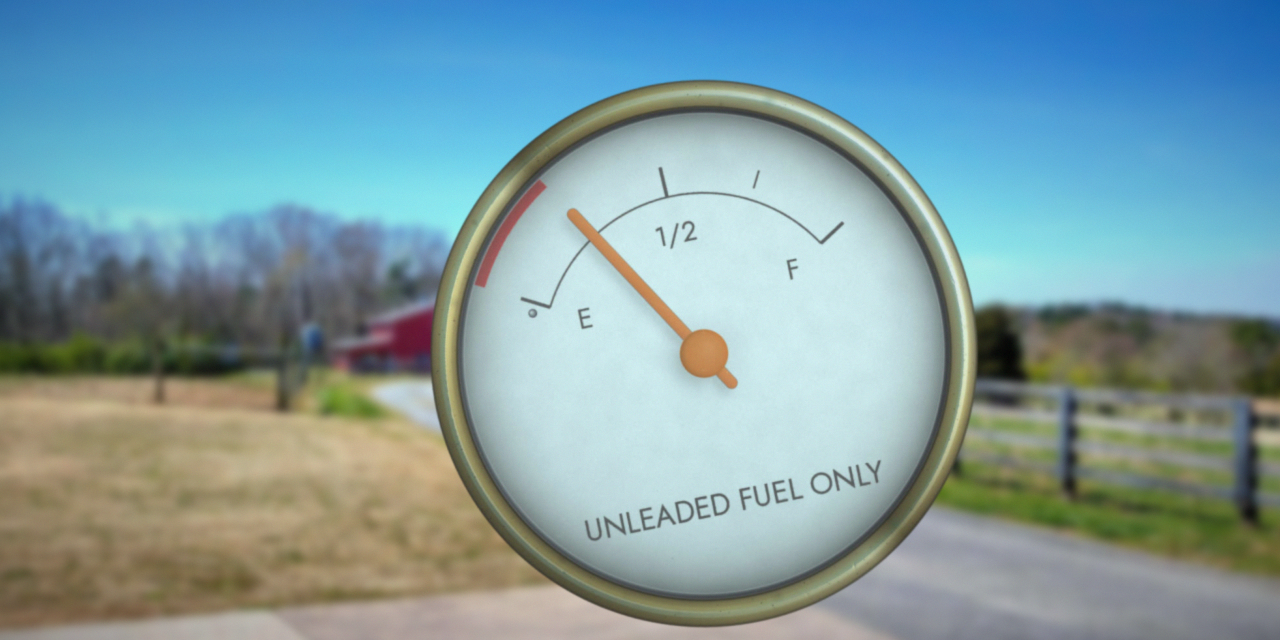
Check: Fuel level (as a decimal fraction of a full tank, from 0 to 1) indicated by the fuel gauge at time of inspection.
0.25
